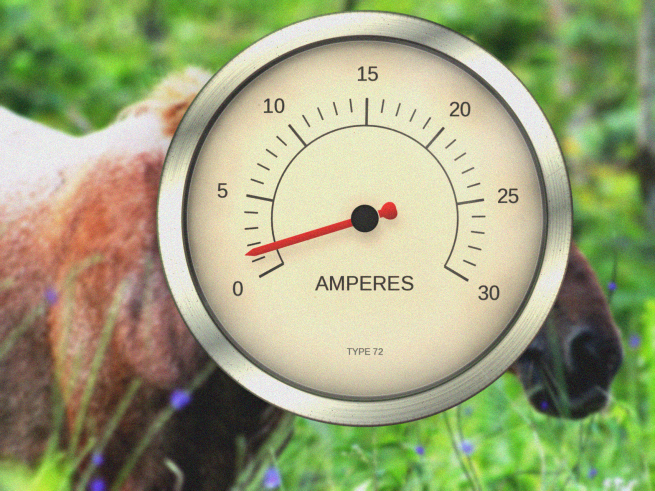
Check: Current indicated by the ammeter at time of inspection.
1.5 A
